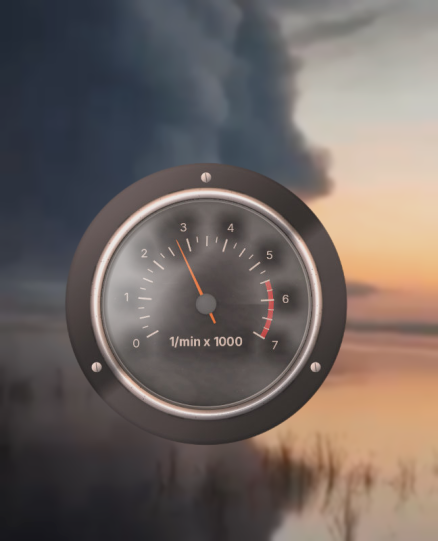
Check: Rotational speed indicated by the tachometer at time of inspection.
2750 rpm
